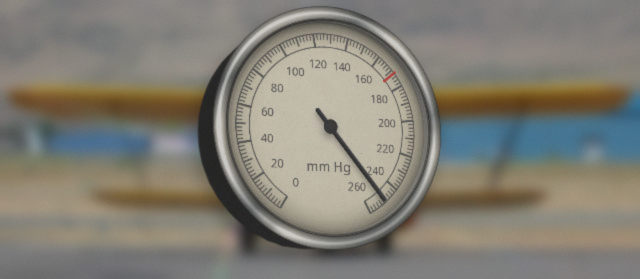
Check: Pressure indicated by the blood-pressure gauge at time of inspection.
250 mmHg
